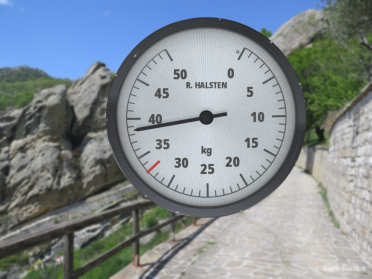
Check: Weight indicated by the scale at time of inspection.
38.5 kg
